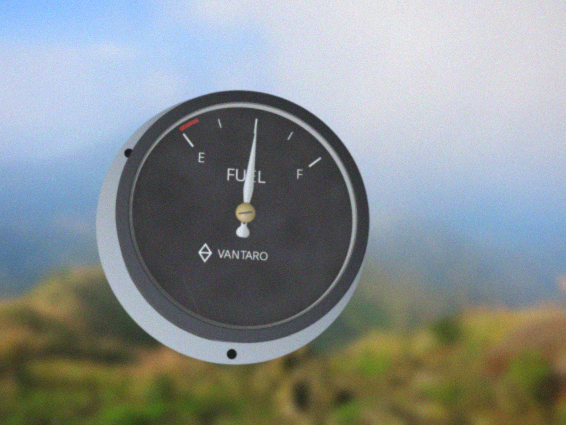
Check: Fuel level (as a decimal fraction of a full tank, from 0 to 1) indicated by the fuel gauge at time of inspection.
0.5
